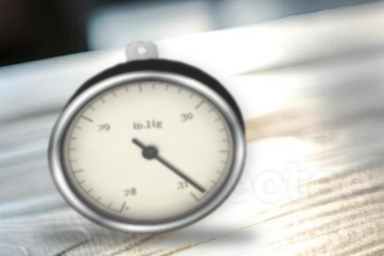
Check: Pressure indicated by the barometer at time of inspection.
30.9 inHg
